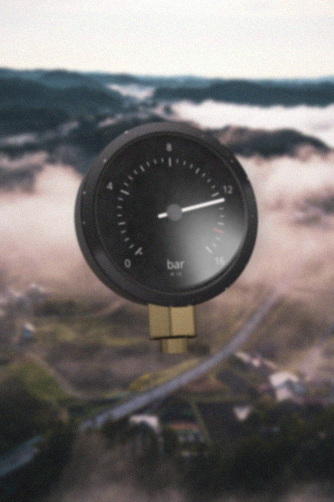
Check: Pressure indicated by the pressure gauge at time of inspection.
12.5 bar
